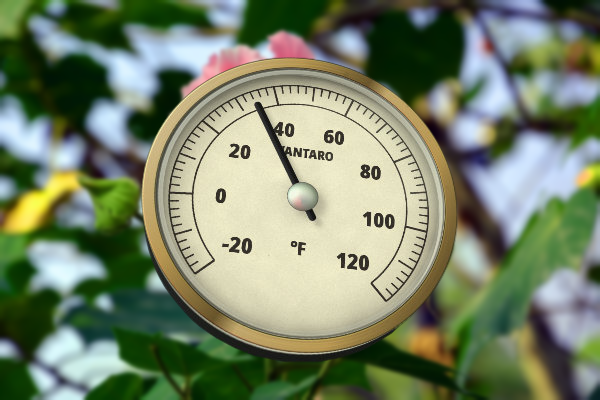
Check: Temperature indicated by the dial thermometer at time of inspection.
34 °F
